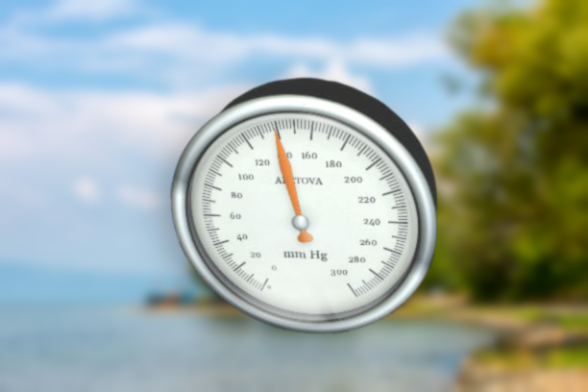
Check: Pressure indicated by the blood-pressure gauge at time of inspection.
140 mmHg
